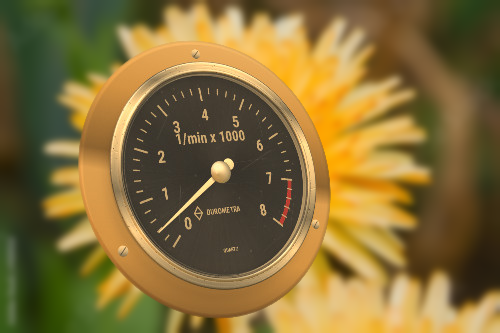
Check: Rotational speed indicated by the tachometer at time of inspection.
400 rpm
